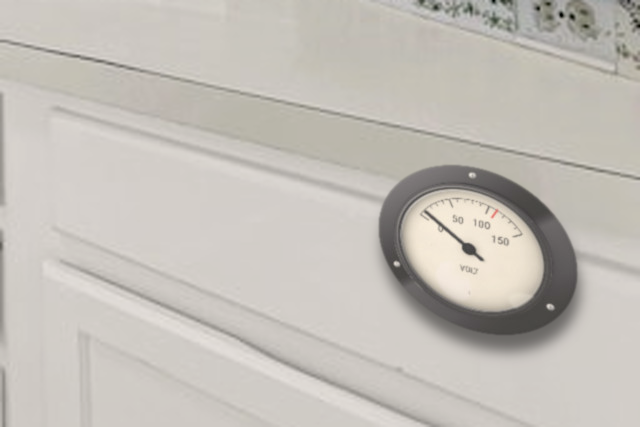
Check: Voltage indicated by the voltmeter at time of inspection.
10 V
